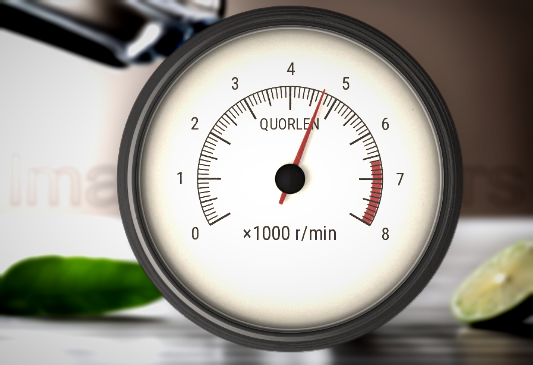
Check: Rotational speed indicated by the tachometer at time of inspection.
4700 rpm
